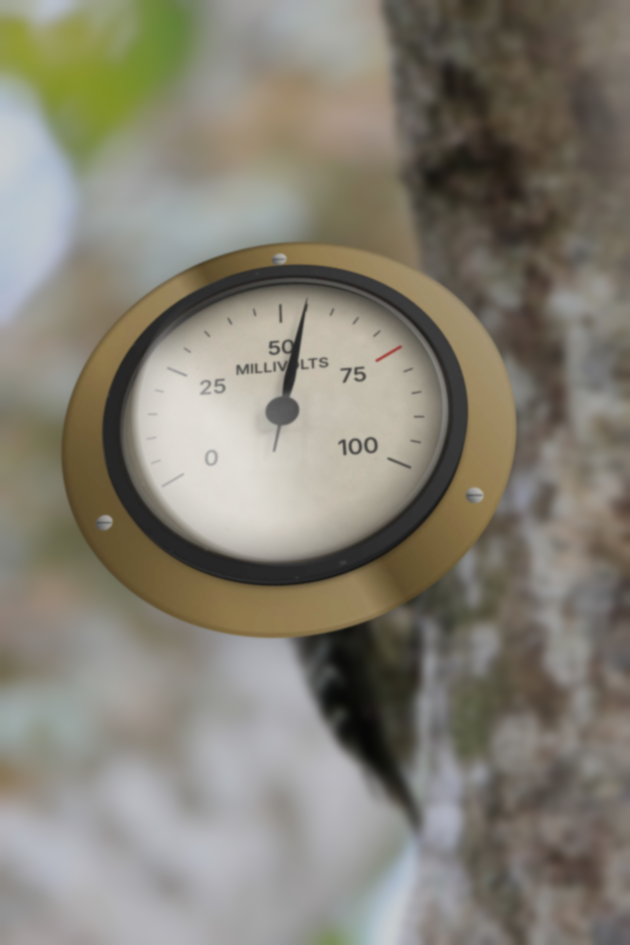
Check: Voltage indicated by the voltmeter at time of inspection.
55 mV
